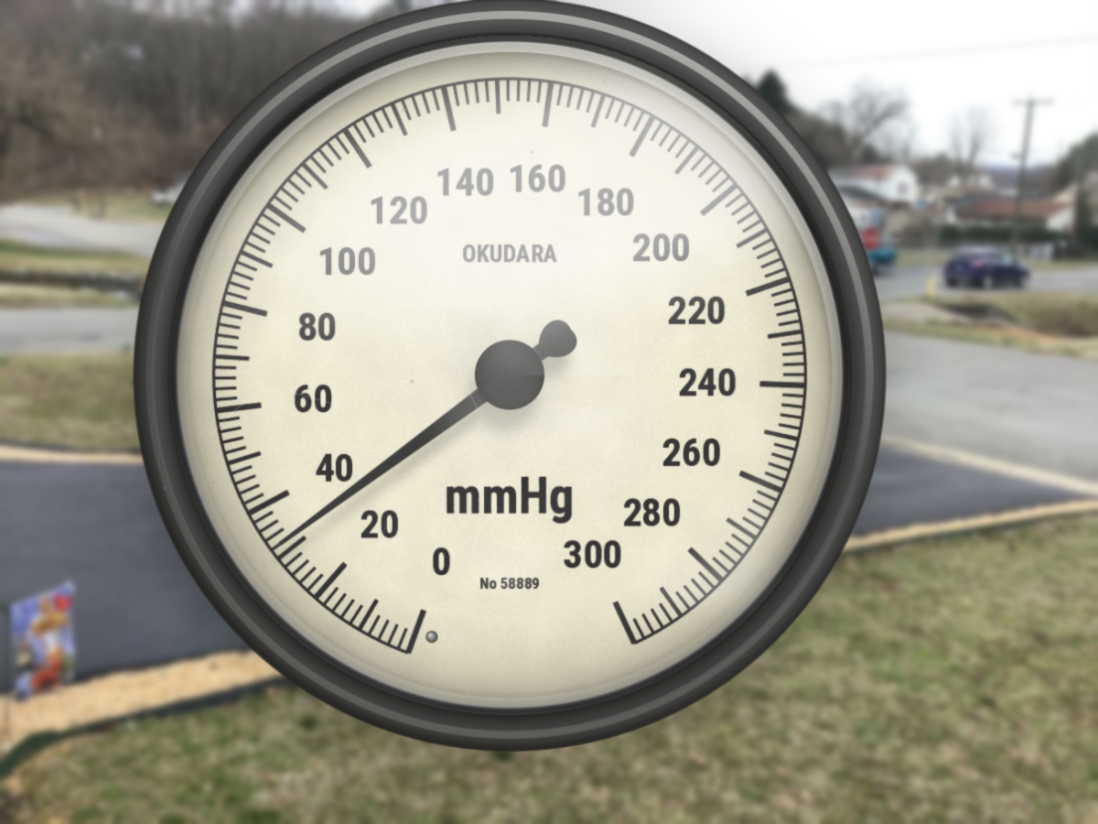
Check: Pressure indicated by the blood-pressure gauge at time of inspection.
32 mmHg
